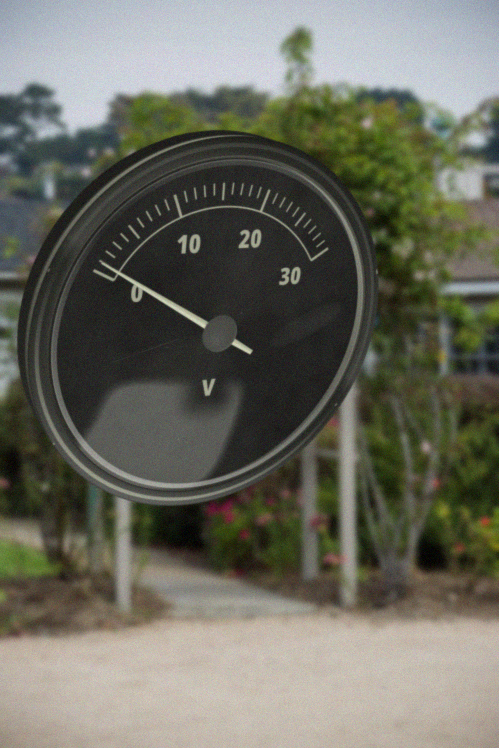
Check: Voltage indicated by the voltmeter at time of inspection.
1 V
